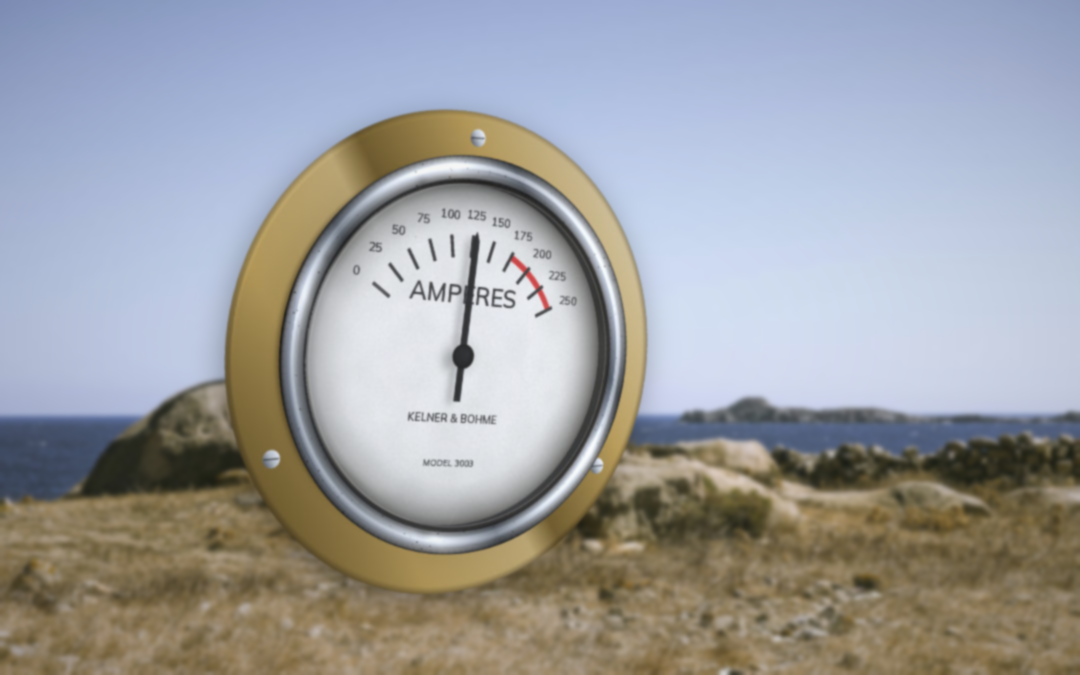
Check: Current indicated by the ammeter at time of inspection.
125 A
